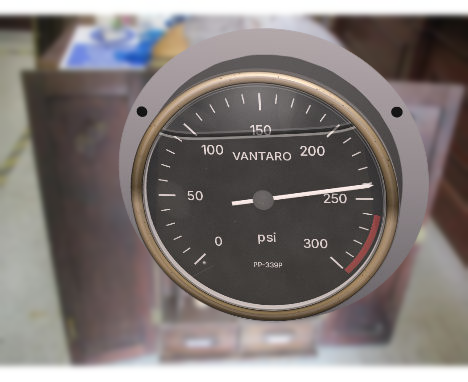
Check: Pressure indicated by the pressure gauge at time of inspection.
240 psi
